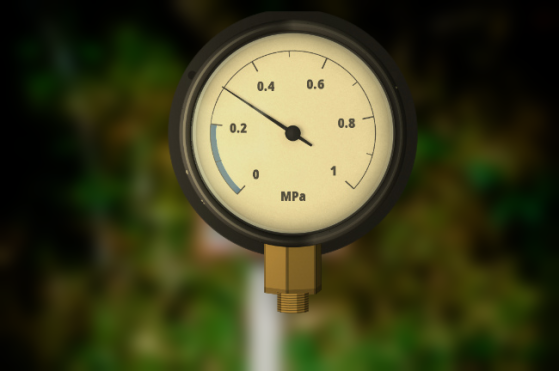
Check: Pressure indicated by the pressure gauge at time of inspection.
0.3 MPa
